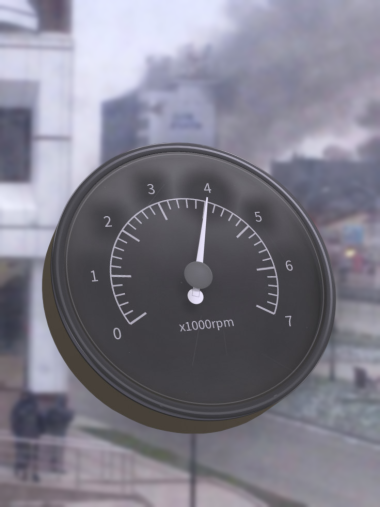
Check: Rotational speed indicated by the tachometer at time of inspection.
4000 rpm
